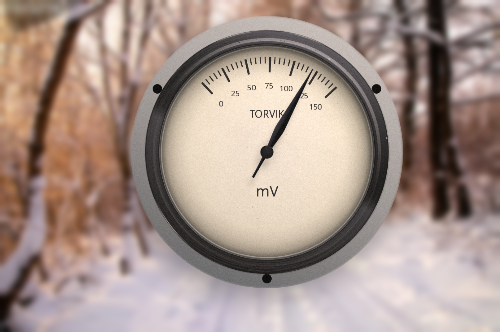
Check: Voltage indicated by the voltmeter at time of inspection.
120 mV
